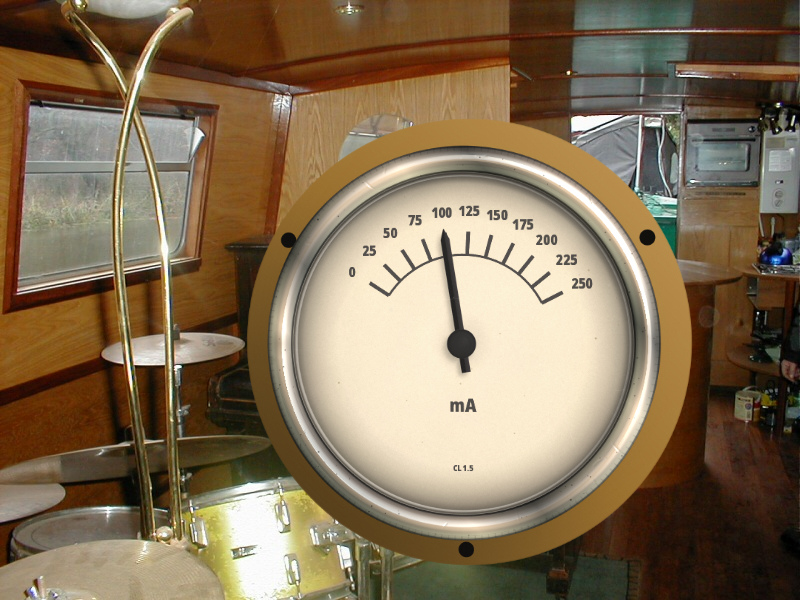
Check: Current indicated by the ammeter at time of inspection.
100 mA
